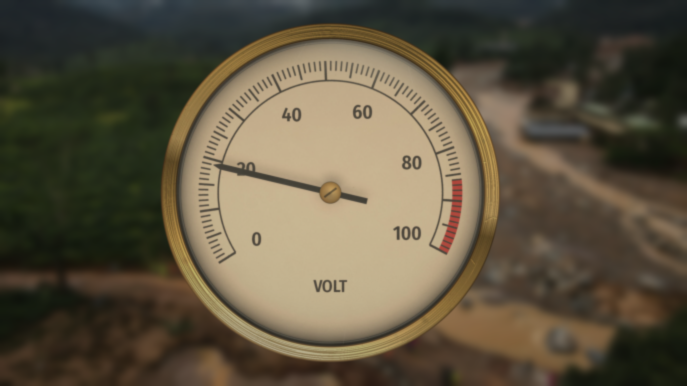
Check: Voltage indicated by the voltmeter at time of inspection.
19 V
